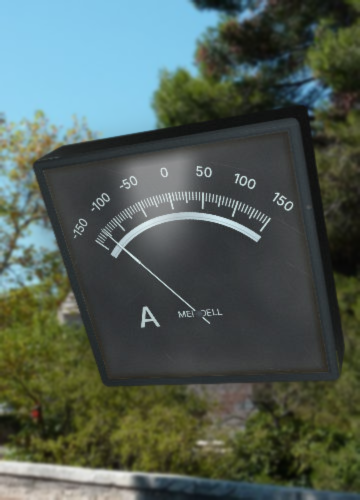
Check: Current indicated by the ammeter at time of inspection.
-125 A
